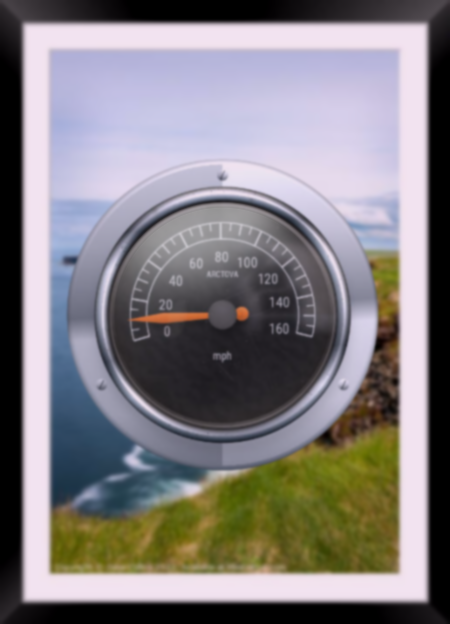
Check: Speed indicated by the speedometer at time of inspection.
10 mph
